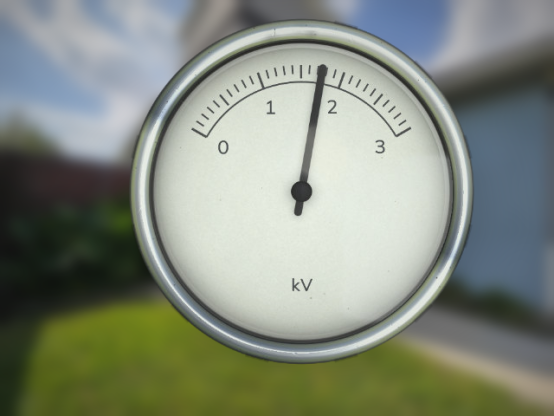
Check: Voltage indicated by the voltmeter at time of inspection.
1.75 kV
